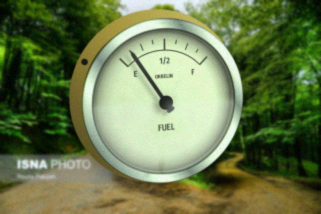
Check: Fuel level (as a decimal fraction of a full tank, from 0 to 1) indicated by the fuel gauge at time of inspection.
0.125
